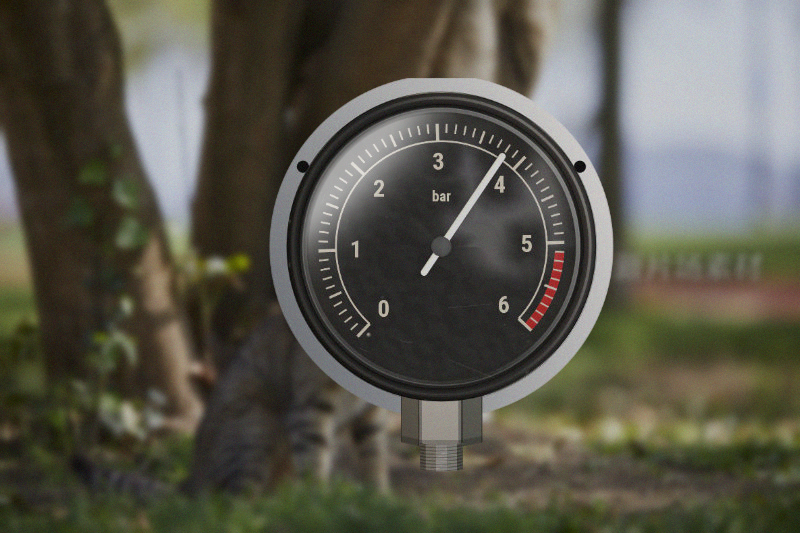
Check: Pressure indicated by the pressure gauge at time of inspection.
3.8 bar
